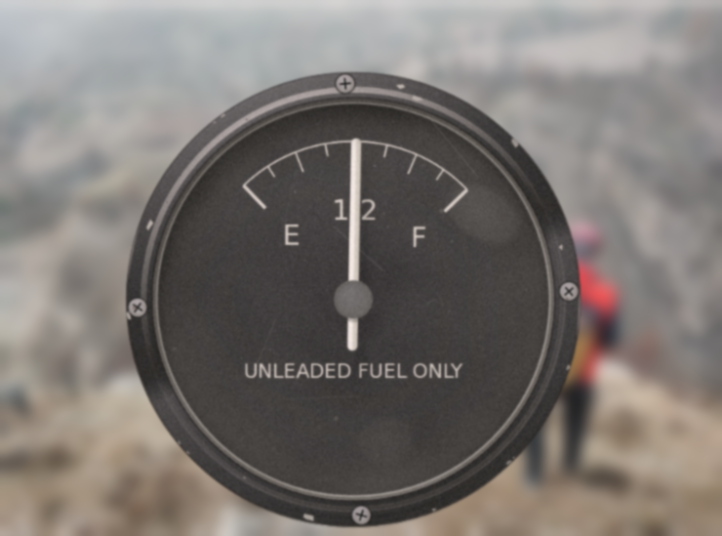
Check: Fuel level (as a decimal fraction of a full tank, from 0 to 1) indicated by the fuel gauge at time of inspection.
0.5
